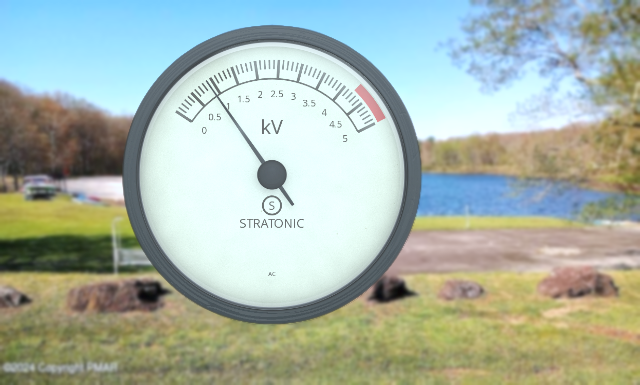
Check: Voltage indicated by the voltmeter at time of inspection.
0.9 kV
